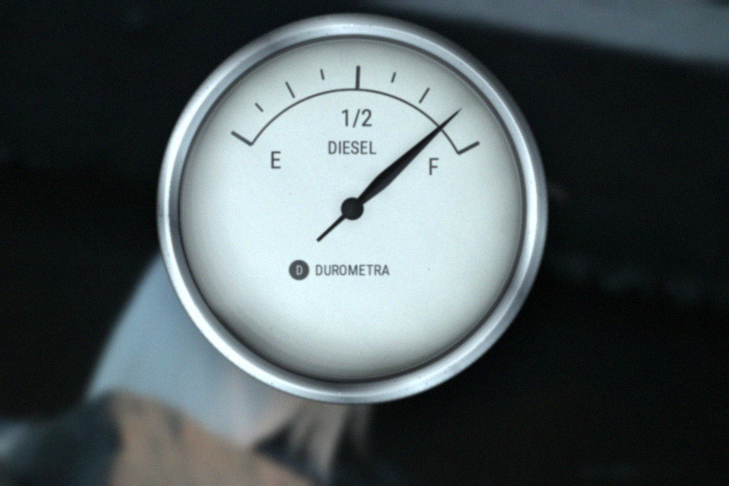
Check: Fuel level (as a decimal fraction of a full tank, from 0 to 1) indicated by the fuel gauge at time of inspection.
0.875
